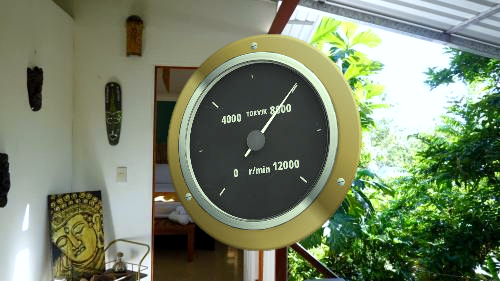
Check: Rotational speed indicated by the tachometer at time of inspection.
8000 rpm
